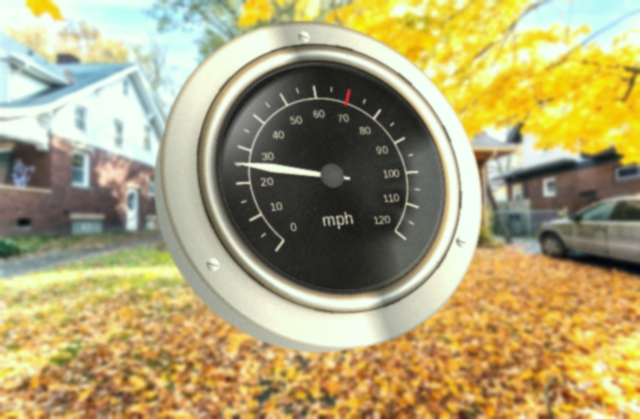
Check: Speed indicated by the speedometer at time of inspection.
25 mph
